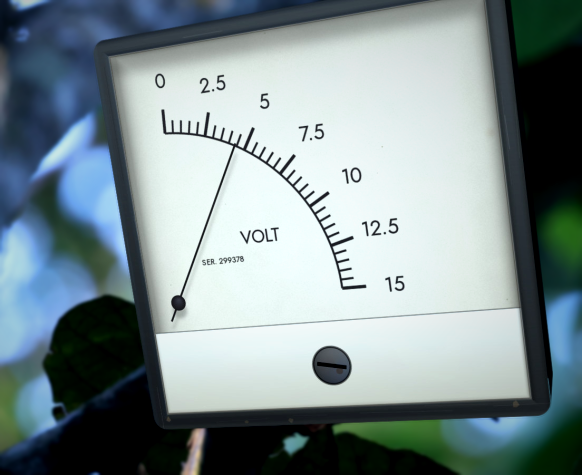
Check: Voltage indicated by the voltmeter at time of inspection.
4.5 V
